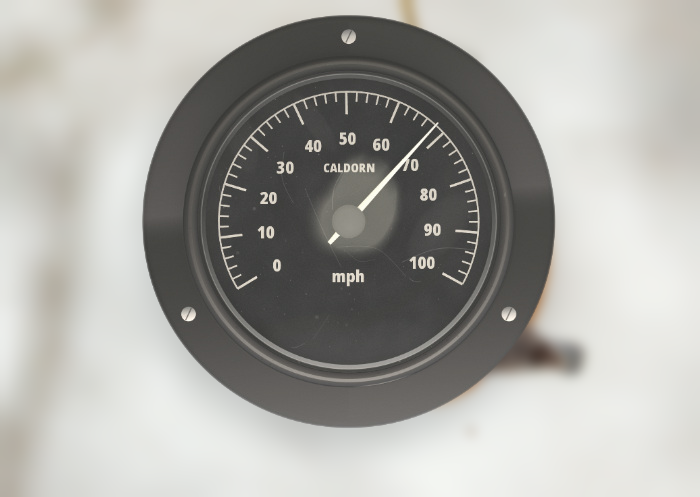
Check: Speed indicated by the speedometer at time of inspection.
68 mph
